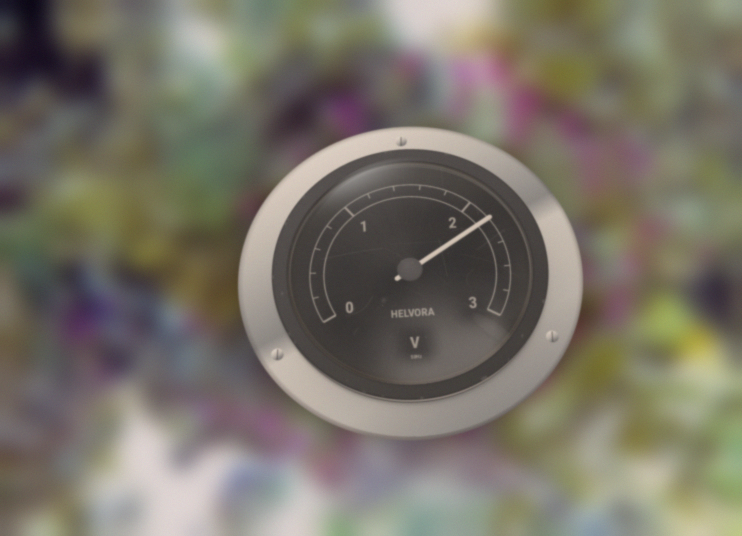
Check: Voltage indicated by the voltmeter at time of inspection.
2.2 V
